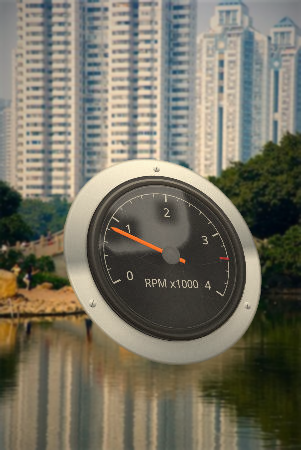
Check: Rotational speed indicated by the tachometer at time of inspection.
800 rpm
